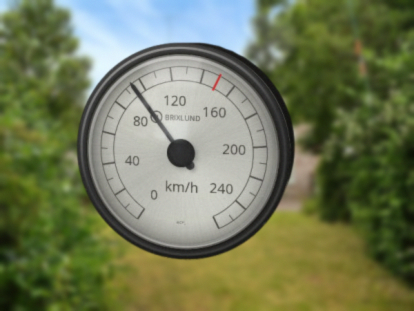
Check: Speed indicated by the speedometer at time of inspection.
95 km/h
